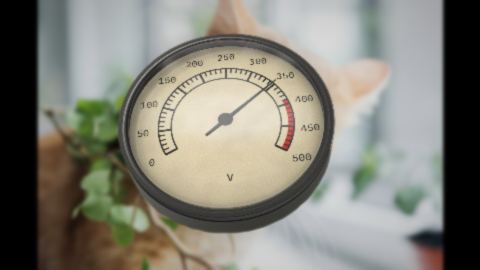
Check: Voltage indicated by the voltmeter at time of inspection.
350 V
